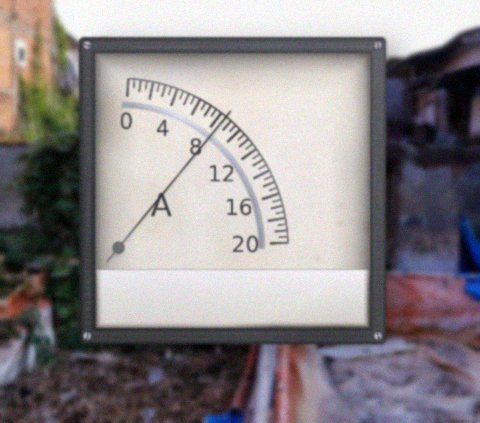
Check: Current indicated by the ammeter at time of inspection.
8.5 A
